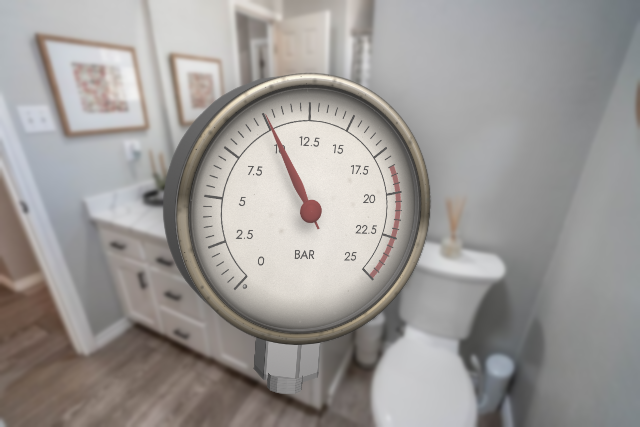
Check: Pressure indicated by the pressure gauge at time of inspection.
10 bar
